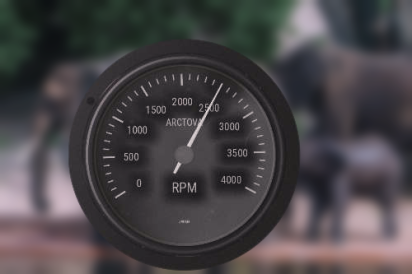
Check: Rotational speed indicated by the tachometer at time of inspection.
2500 rpm
